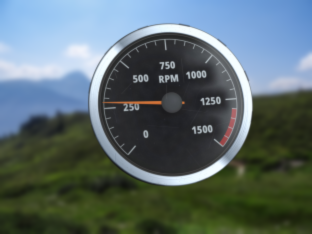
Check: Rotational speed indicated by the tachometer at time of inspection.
275 rpm
